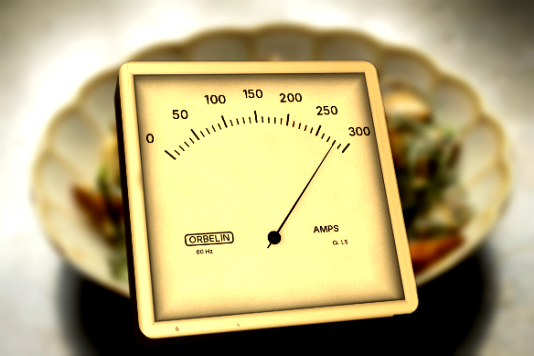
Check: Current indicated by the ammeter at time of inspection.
280 A
